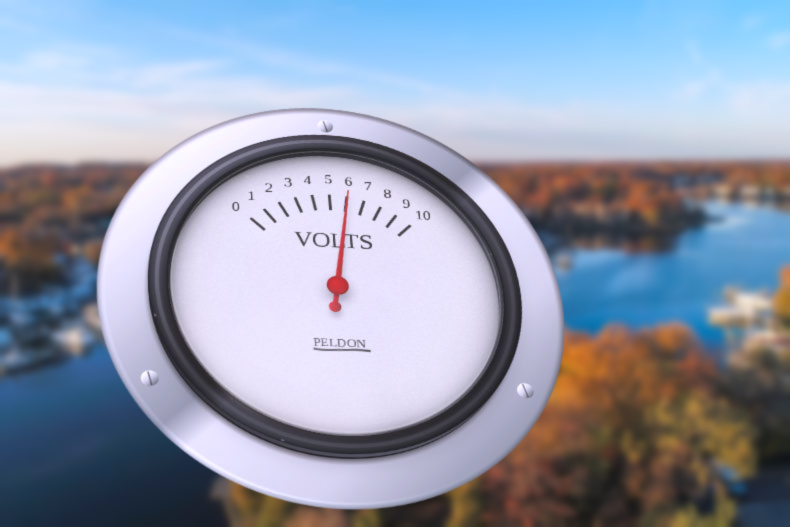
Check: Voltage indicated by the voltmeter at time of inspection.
6 V
